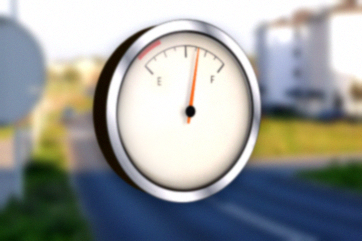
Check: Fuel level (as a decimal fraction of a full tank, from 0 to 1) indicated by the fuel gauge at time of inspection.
0.625
